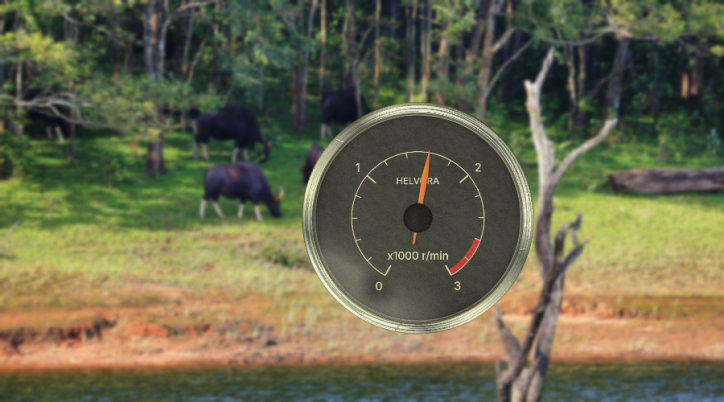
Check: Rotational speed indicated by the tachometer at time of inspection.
1600 rpm
